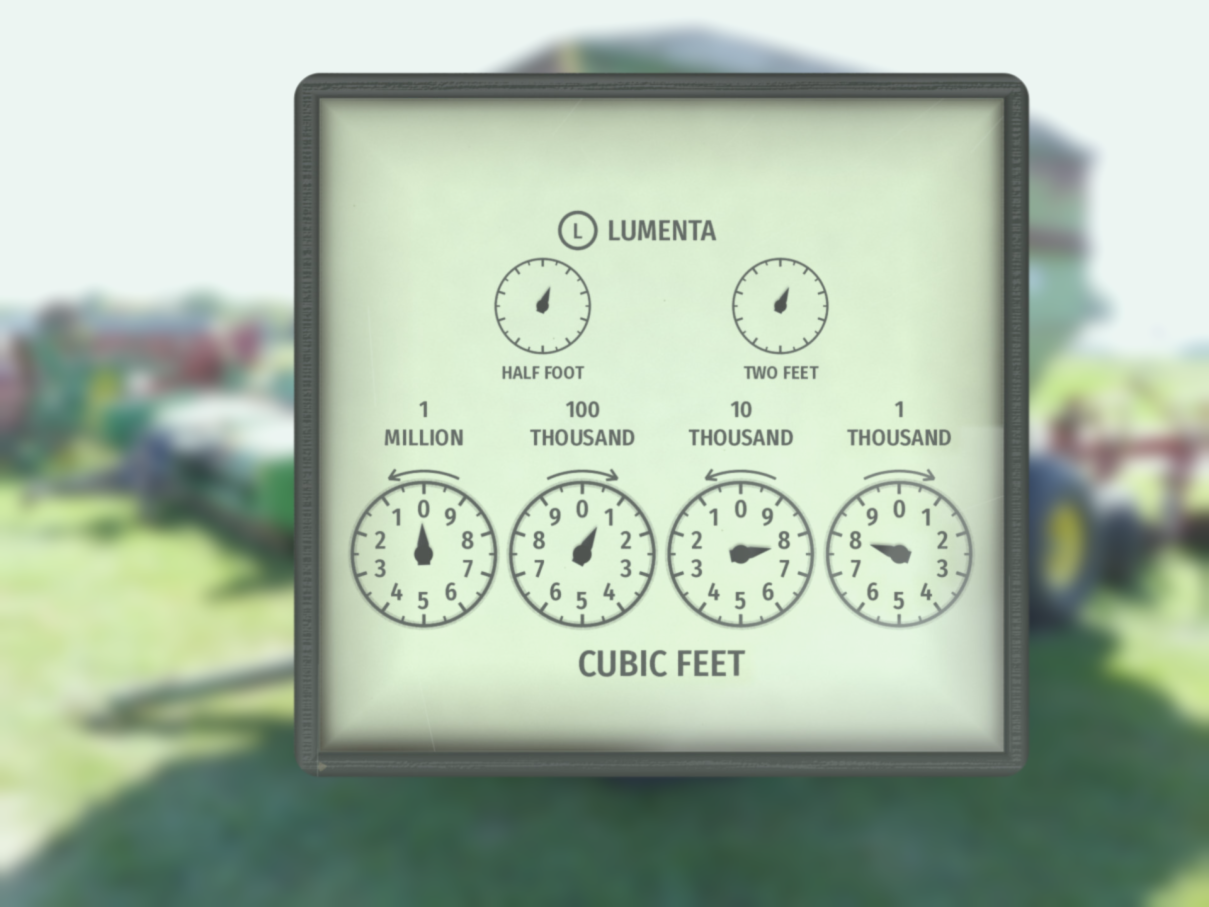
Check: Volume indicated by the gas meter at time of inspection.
7800 ft³
